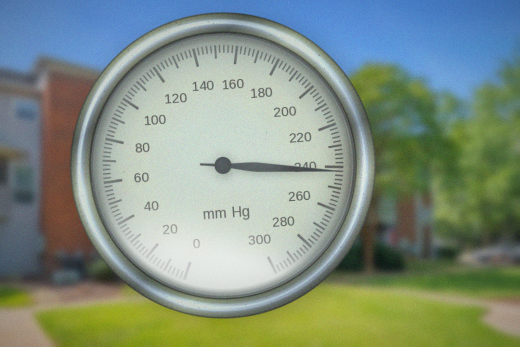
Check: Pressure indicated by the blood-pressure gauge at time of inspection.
242 mmHg
